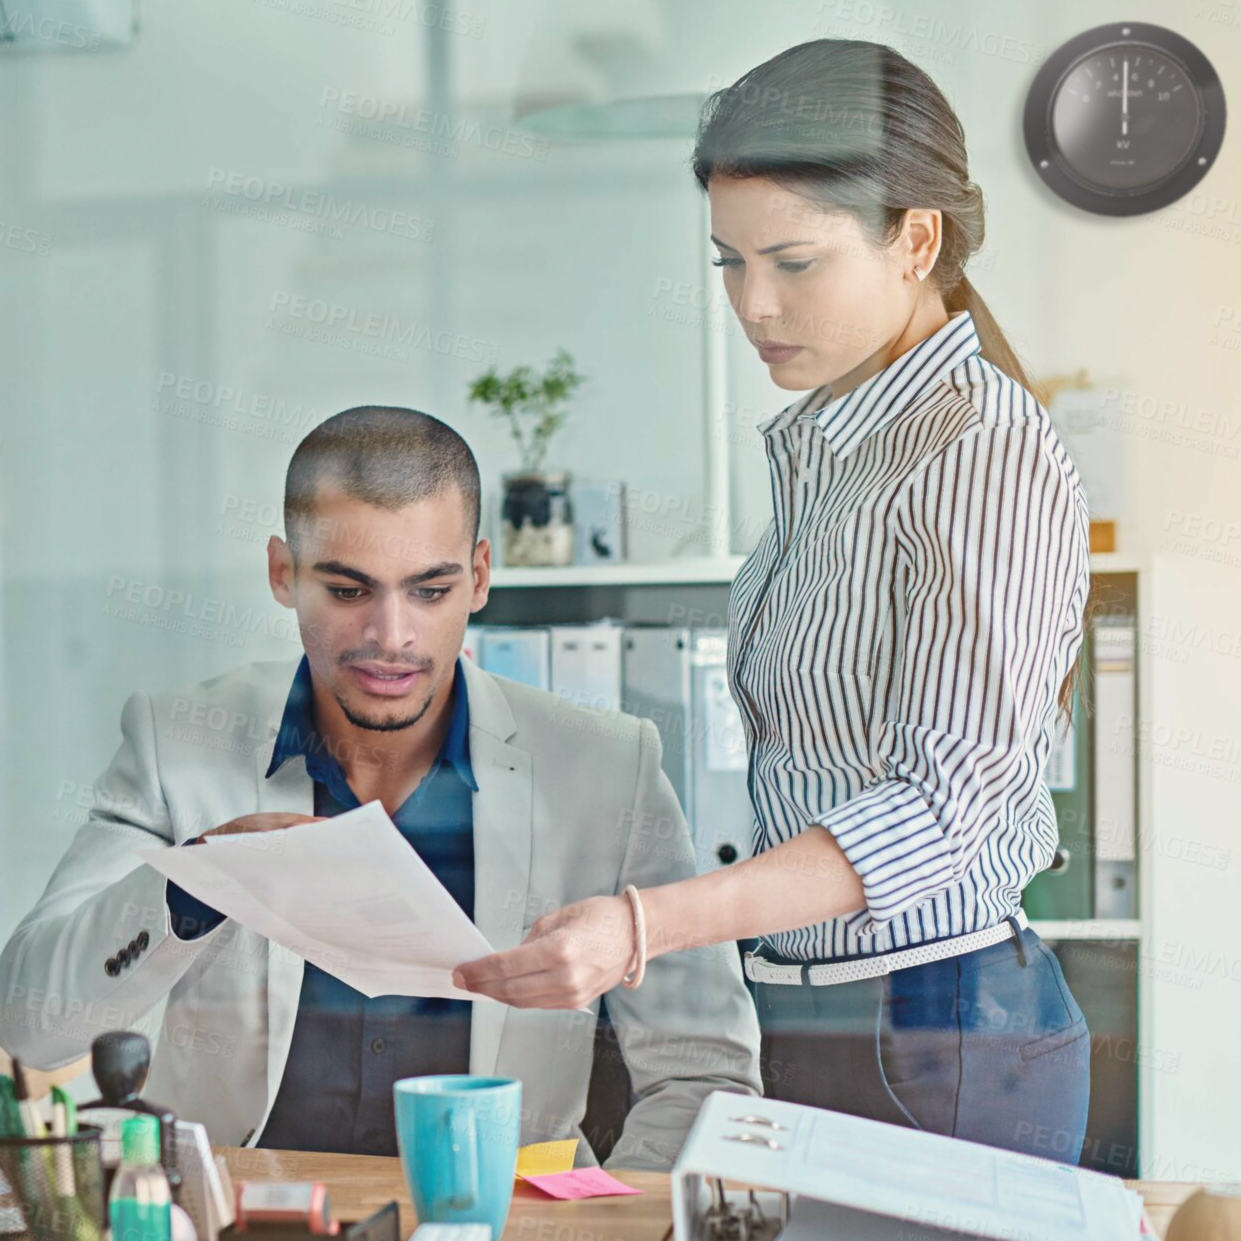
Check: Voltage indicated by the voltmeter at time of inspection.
5 kV
